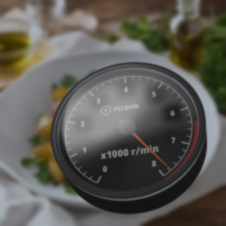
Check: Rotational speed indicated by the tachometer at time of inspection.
7800 rpm
